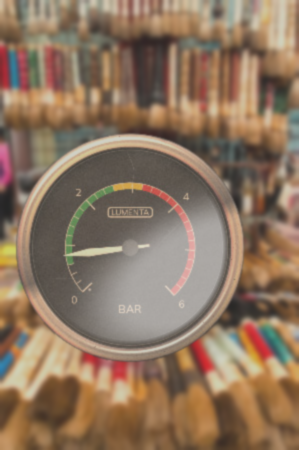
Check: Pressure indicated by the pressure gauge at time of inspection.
0.8 bar
